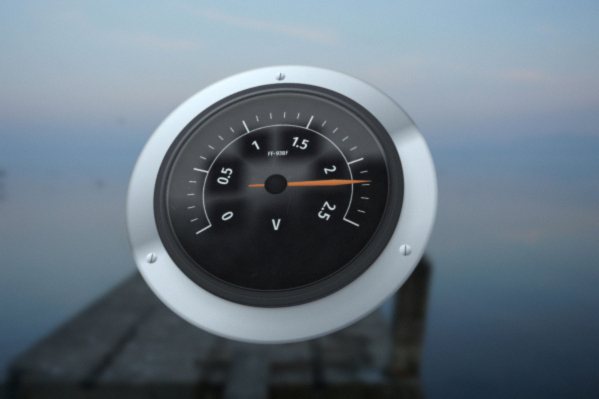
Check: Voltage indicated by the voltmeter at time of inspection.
2.2 V
